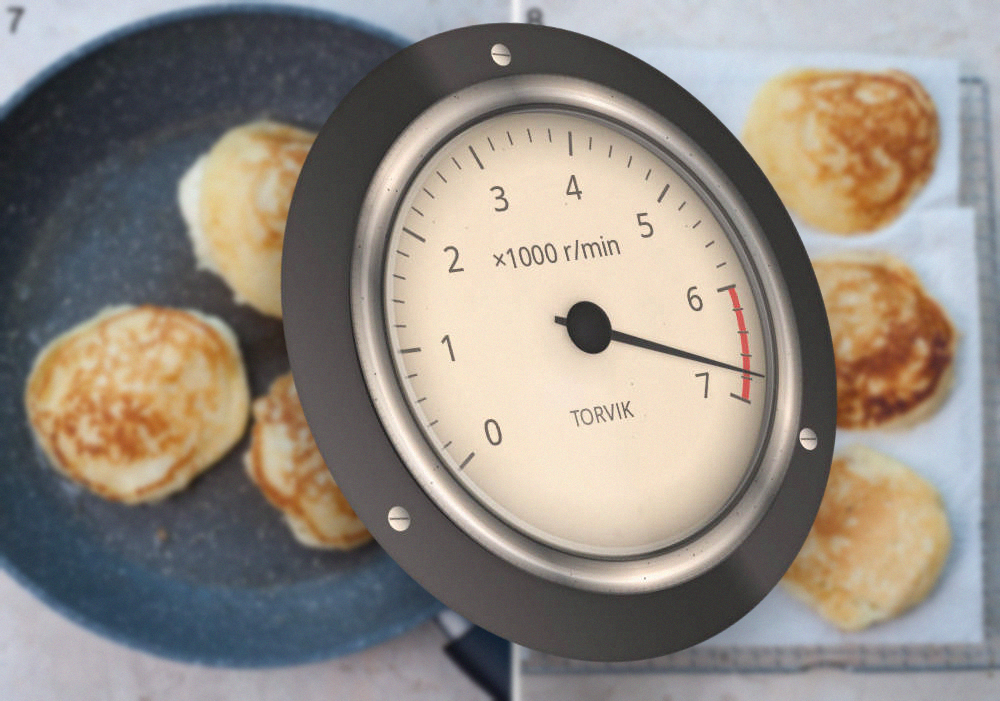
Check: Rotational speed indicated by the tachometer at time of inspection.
6800 rpm
